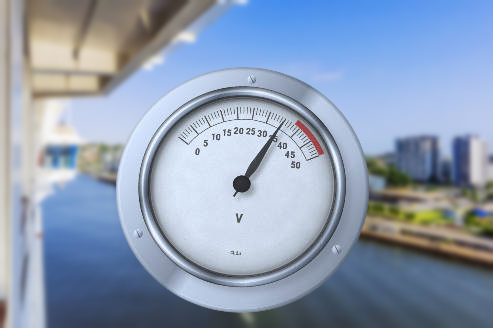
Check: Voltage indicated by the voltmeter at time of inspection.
35 V
